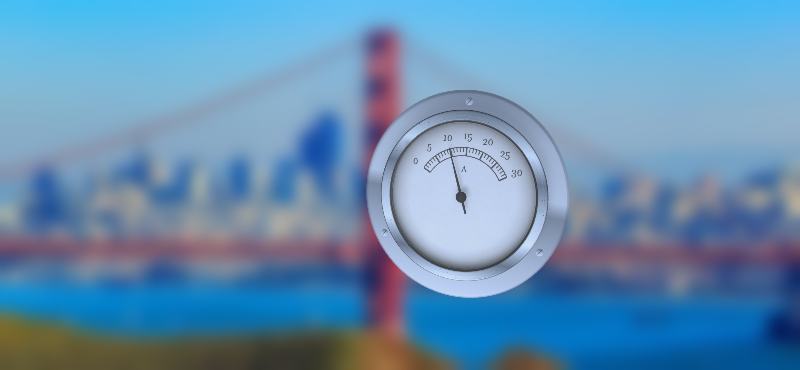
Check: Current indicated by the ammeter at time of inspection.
10 A
